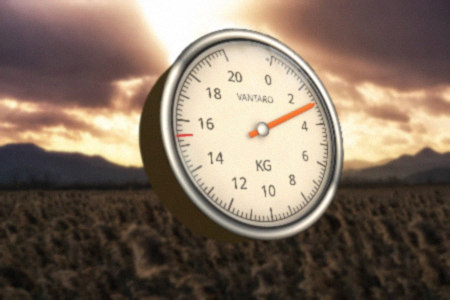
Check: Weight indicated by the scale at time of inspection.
3 kg
